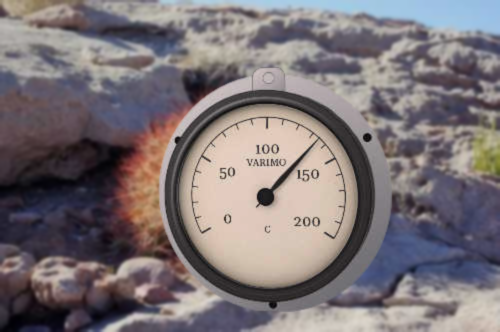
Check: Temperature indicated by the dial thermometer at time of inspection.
135 °C
